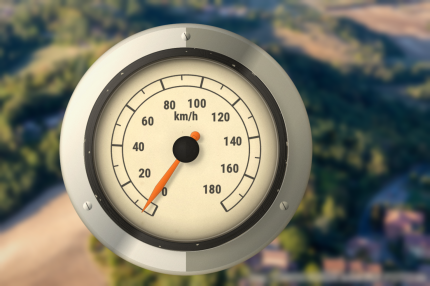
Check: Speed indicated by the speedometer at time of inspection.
5 km/h
